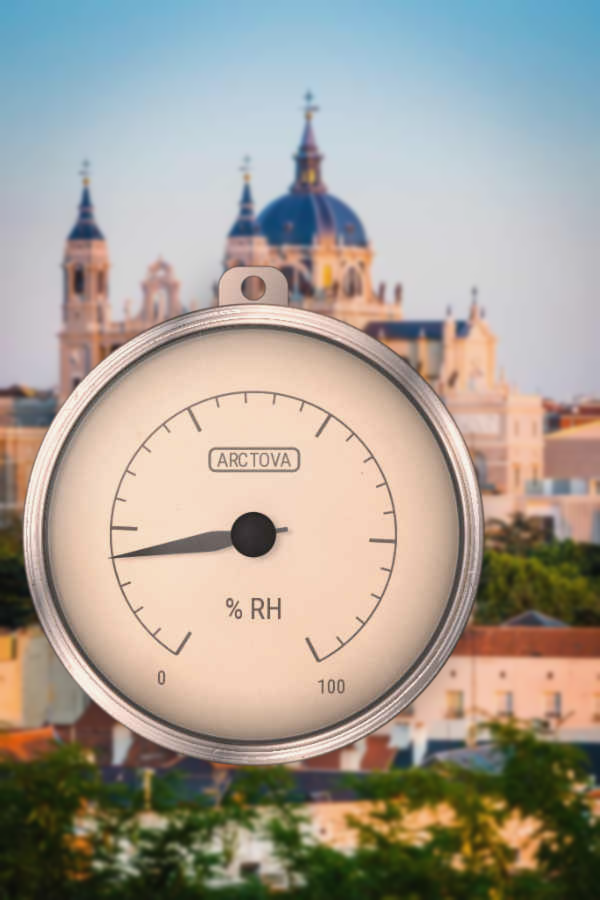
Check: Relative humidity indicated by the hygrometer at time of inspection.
16 %
